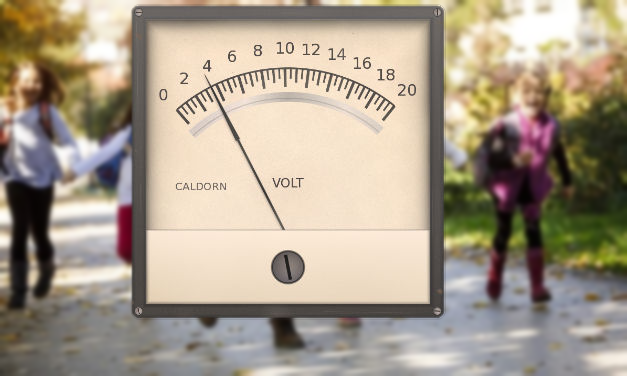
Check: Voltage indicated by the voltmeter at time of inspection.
3.5 V
